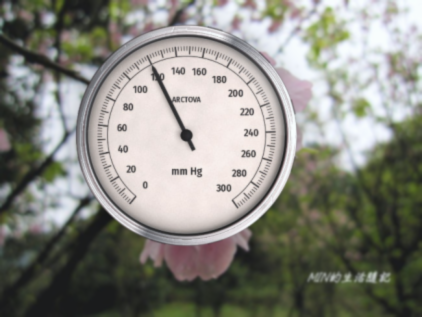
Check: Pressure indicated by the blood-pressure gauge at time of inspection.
120 mmHg
